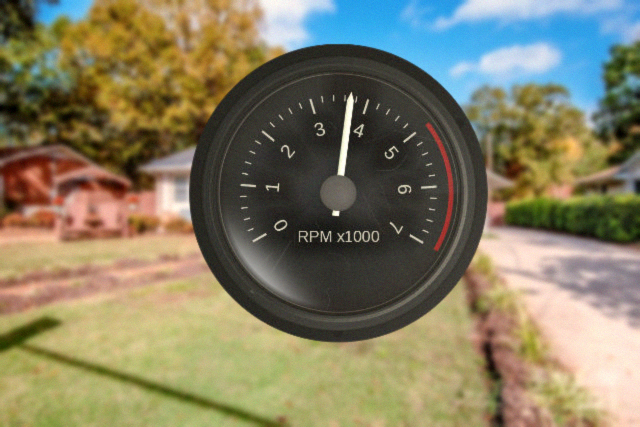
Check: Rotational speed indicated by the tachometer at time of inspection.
3700 rpm
